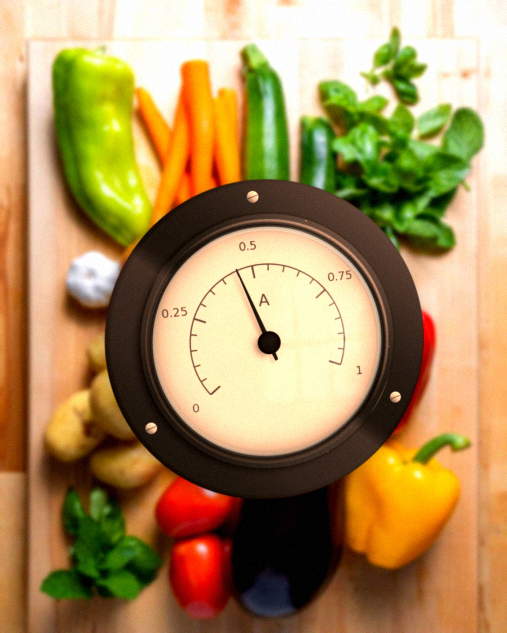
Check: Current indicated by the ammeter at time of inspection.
0.45 A
